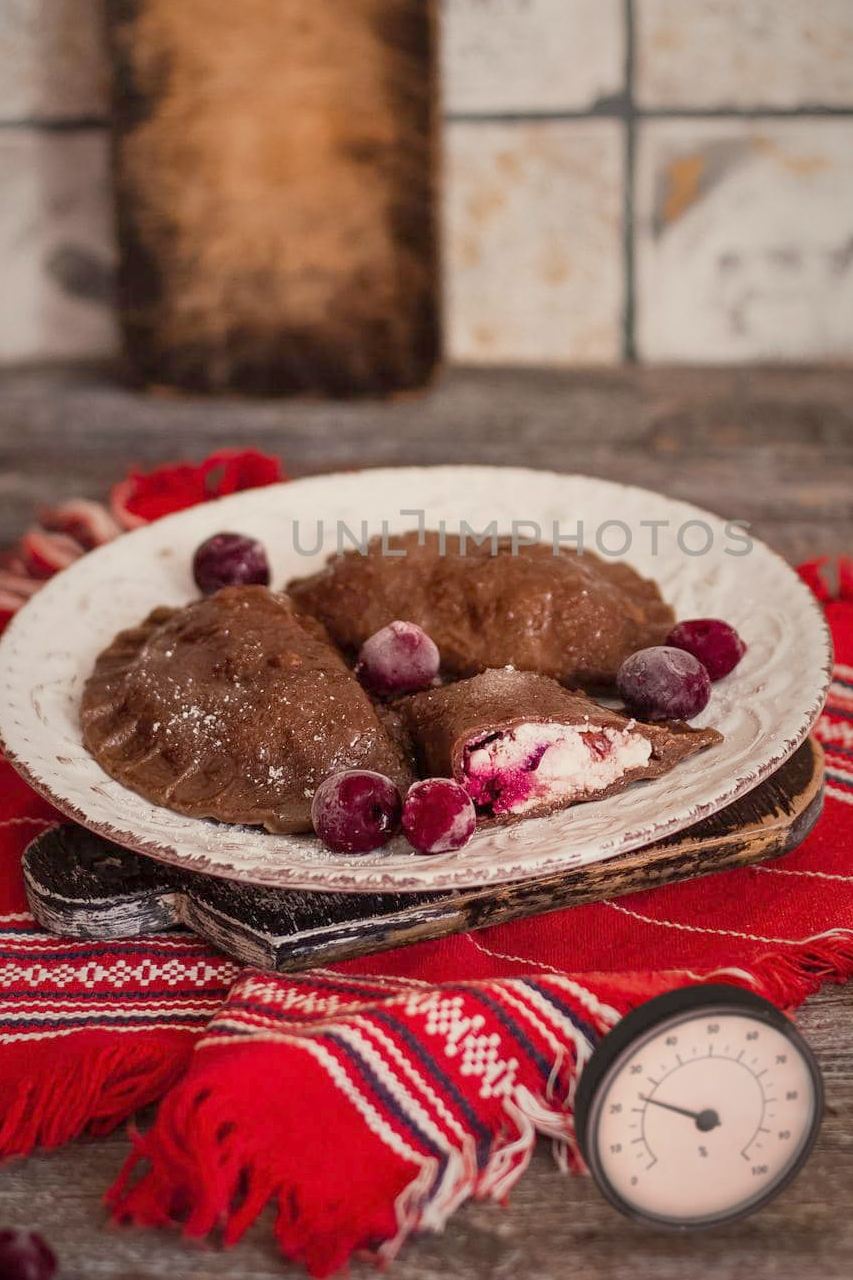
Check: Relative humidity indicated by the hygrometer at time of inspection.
25 %
